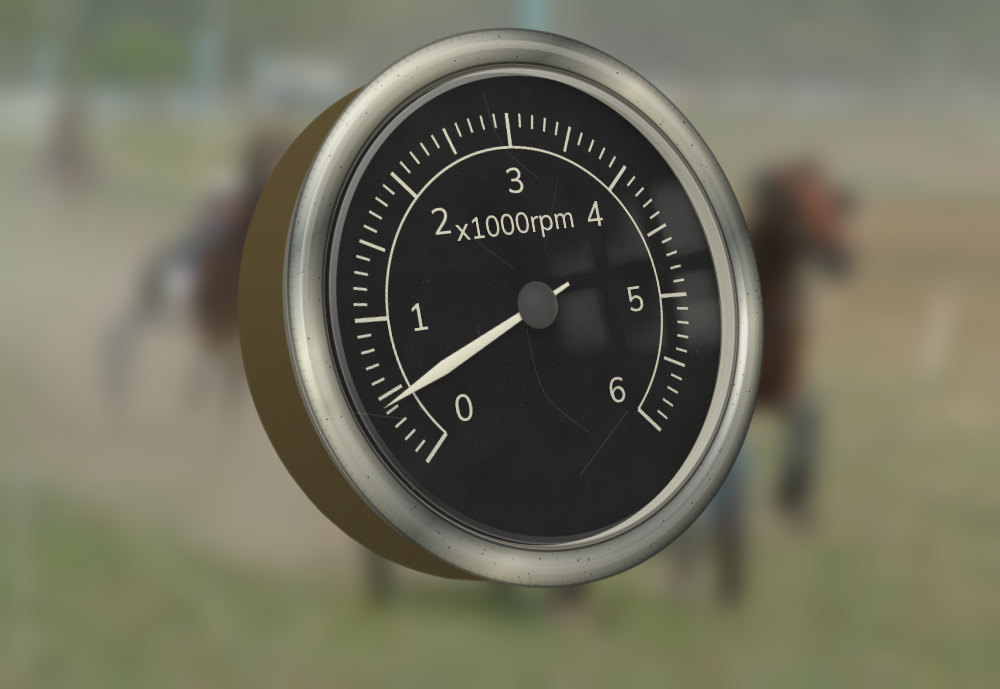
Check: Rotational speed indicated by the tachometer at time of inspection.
450 rpm
